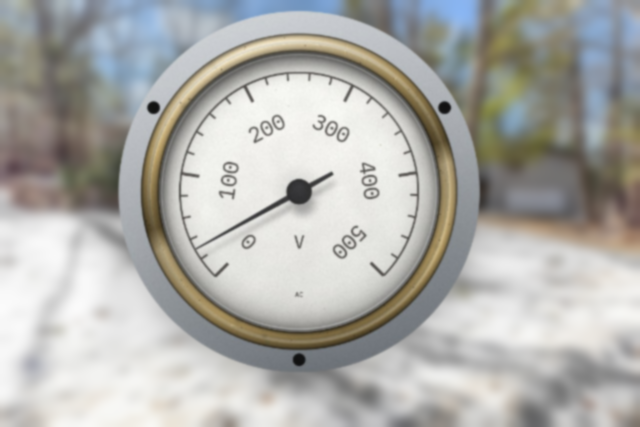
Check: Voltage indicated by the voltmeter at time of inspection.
30 V
